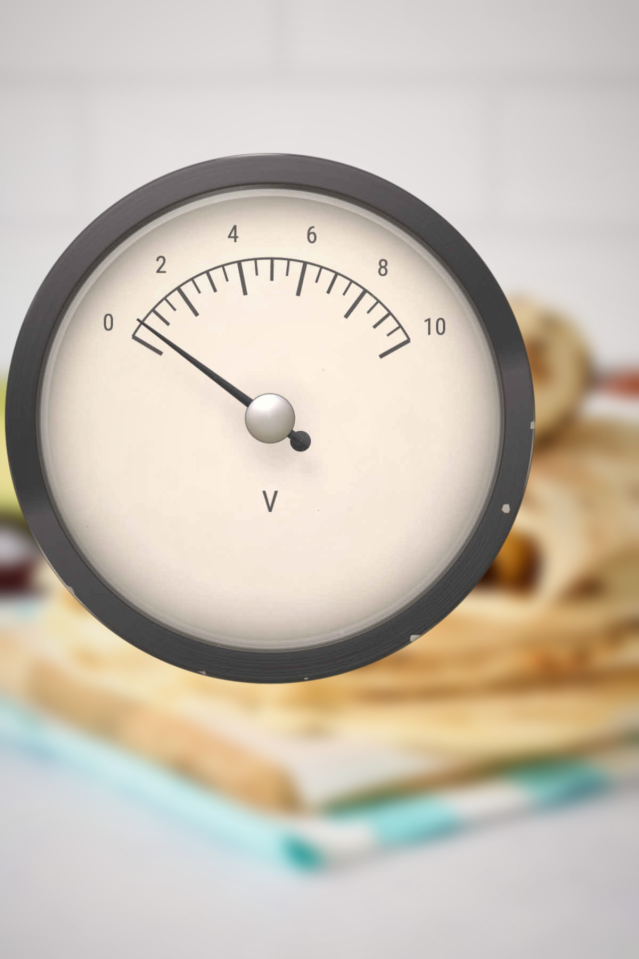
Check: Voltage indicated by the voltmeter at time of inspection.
0.5 V
